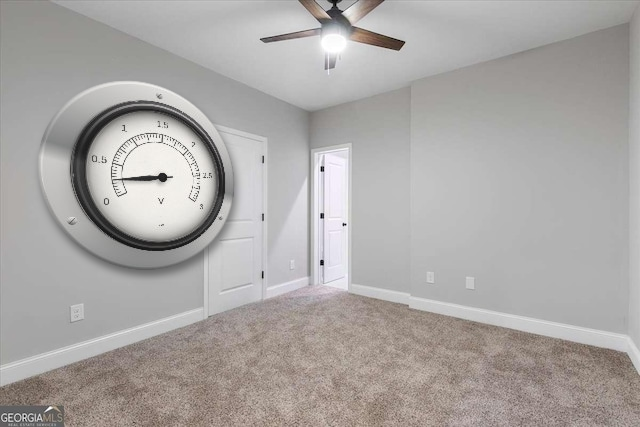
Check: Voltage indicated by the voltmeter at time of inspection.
0.25 V
